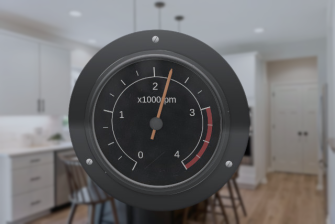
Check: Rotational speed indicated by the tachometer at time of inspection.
2250 rpm
